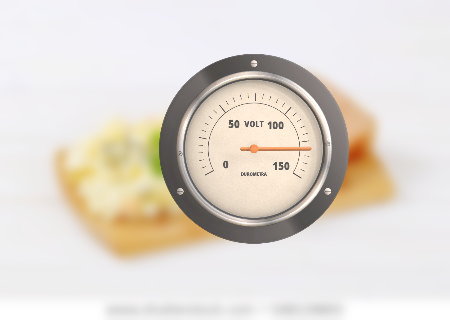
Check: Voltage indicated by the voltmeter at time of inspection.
130 V
